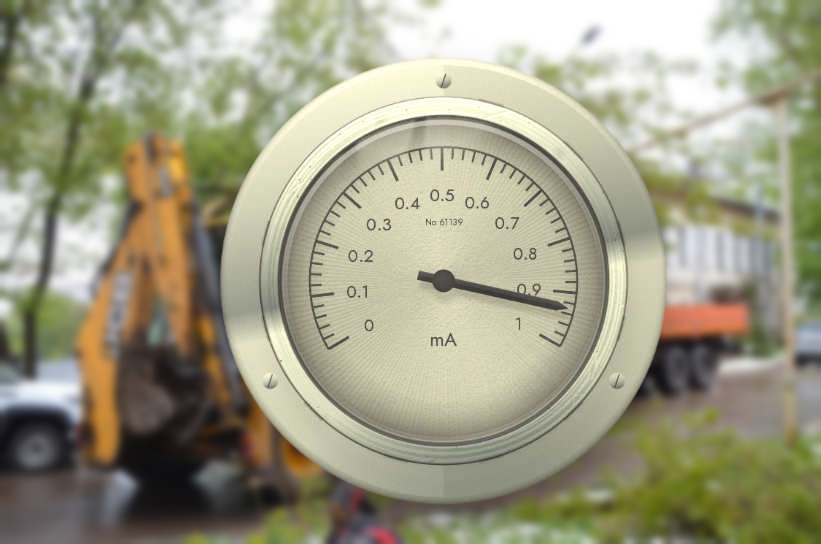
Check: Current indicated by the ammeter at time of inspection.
0.93 mA
